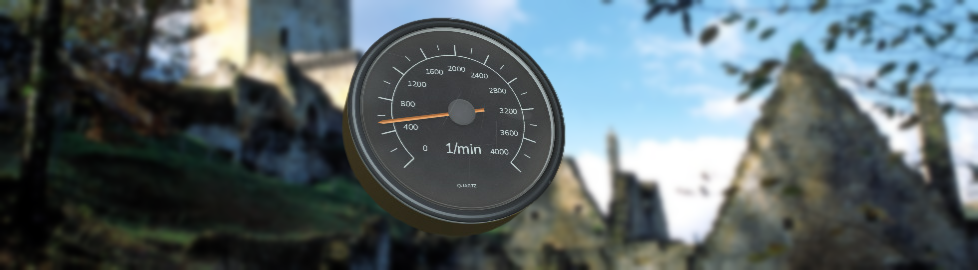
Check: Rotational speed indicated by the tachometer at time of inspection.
500 rpm
